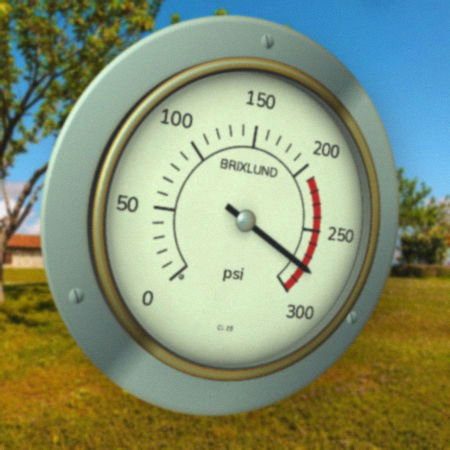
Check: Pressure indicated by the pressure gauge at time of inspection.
280 psi
